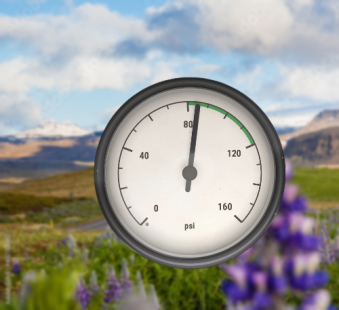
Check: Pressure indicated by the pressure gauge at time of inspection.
85 psi
